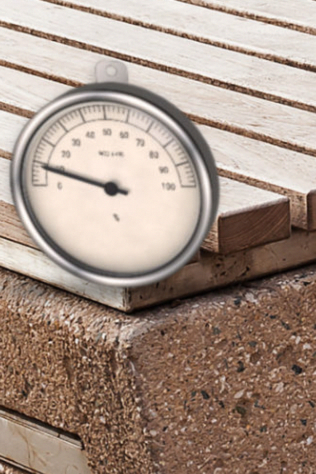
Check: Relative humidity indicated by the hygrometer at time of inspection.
10 %
